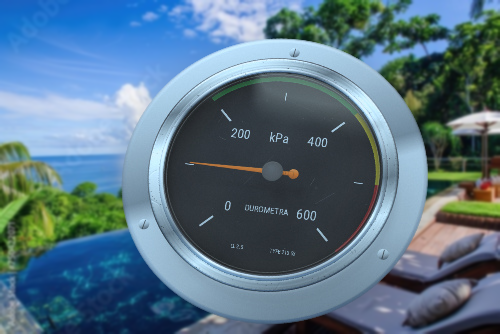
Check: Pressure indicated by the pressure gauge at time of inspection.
100 kPa
